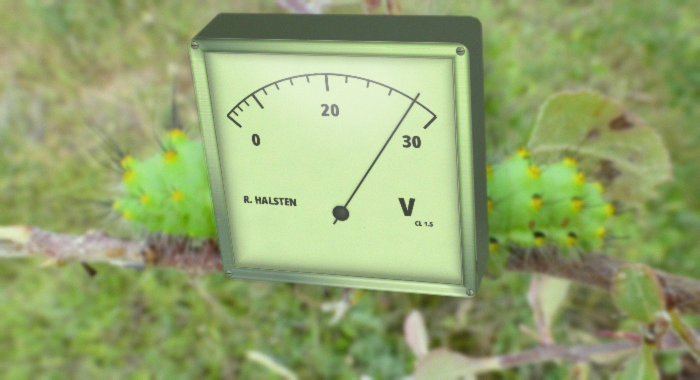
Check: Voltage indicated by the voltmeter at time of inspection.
28 V
